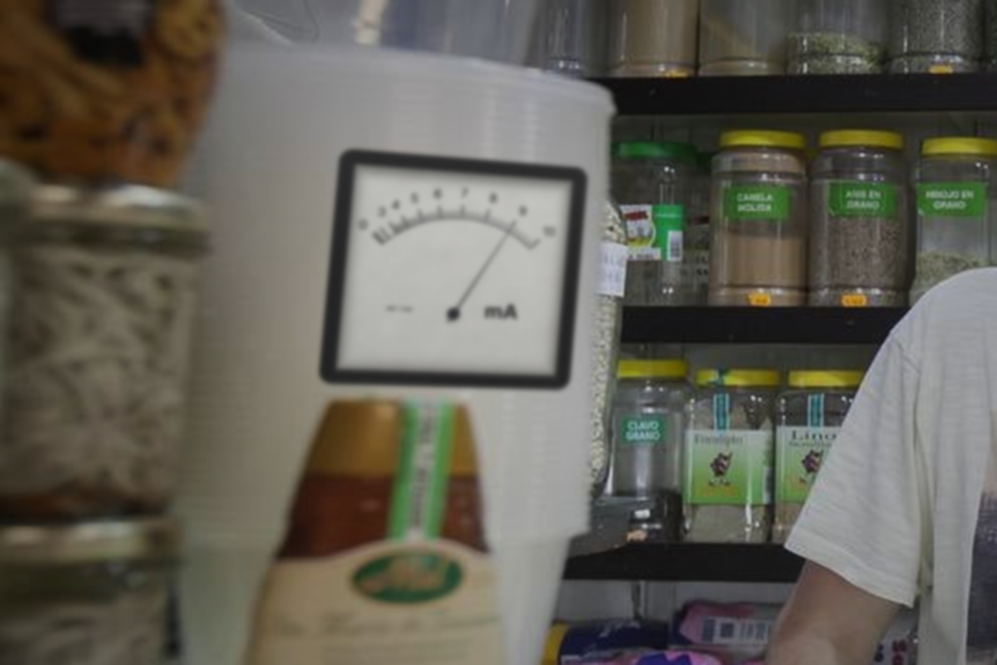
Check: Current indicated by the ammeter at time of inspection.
9 mA
